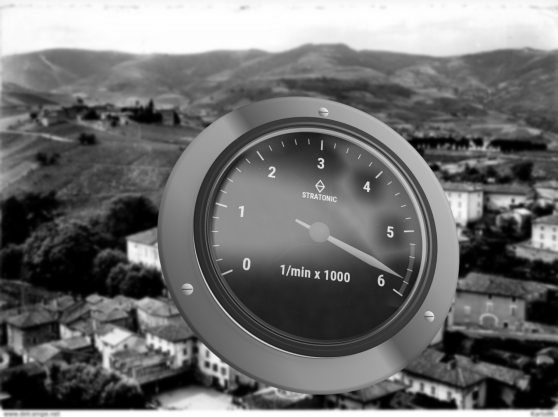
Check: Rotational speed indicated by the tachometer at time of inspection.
5800 rpm
